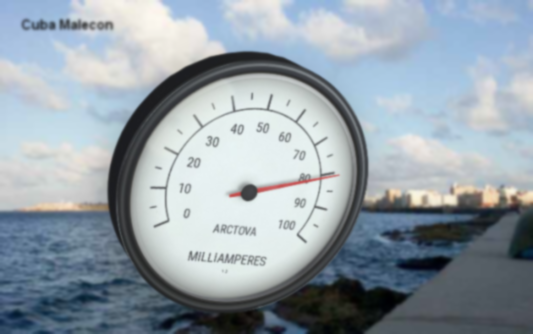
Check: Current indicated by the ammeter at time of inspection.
80 mA
